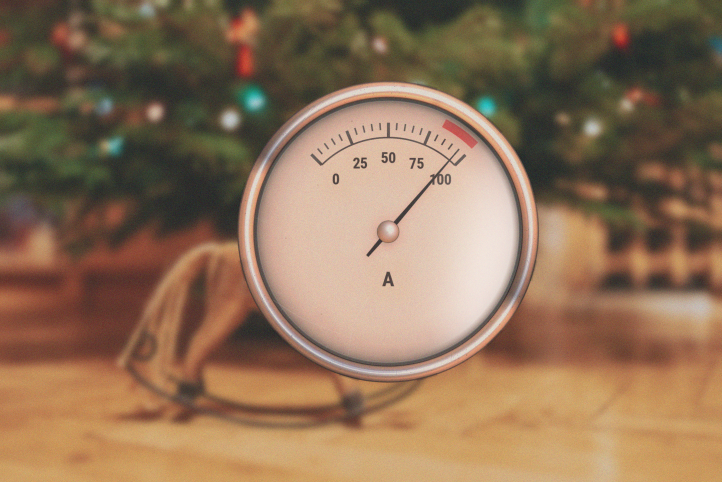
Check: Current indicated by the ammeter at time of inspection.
95 A
